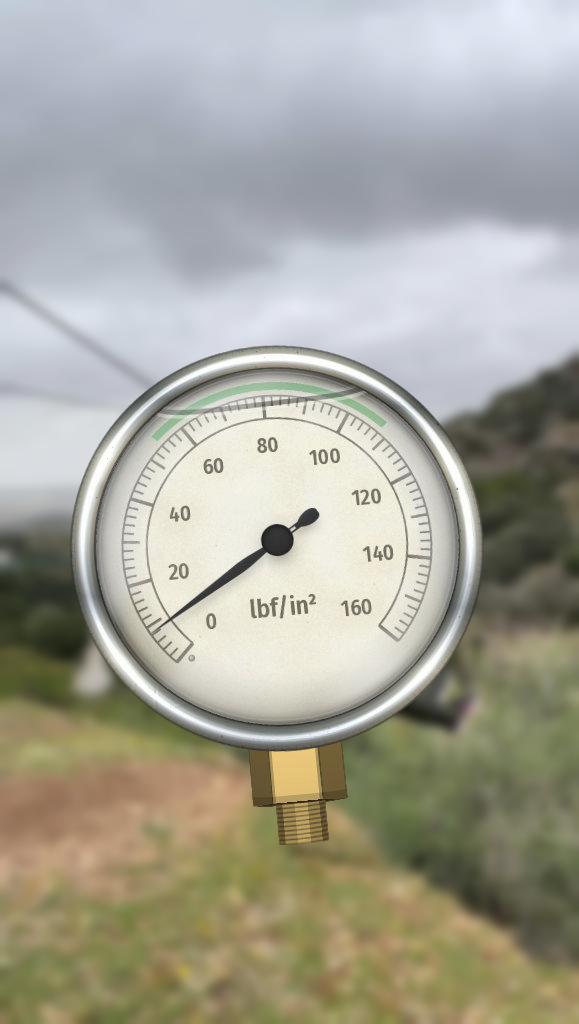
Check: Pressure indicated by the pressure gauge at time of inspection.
8 psi
